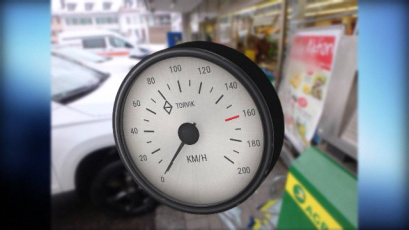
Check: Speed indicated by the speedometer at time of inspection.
0 km/h
